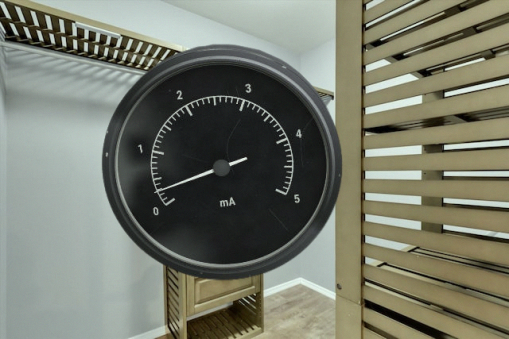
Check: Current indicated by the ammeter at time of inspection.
0.3 mA
